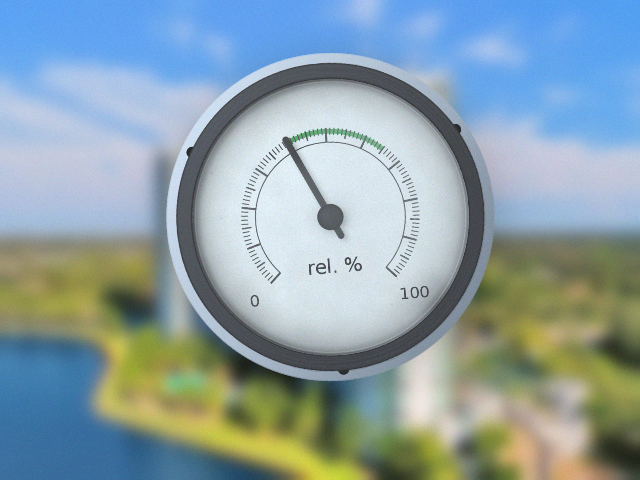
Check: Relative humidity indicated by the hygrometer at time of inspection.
40 %
